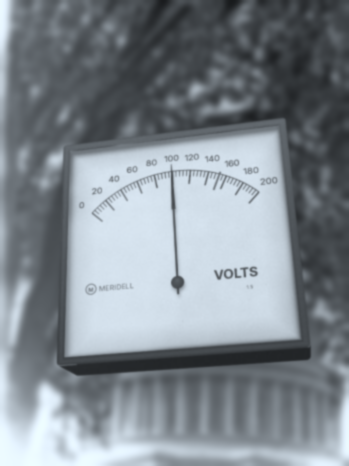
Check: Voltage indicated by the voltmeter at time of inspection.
100 V
